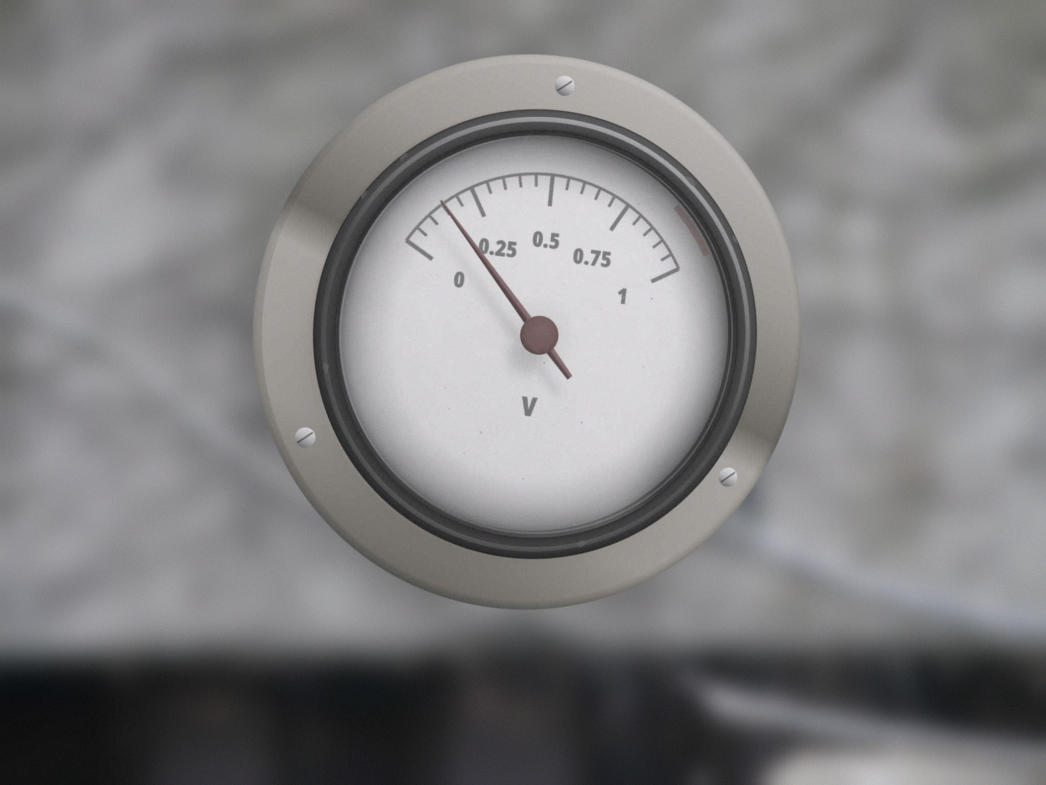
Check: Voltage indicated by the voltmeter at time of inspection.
0.15 V
